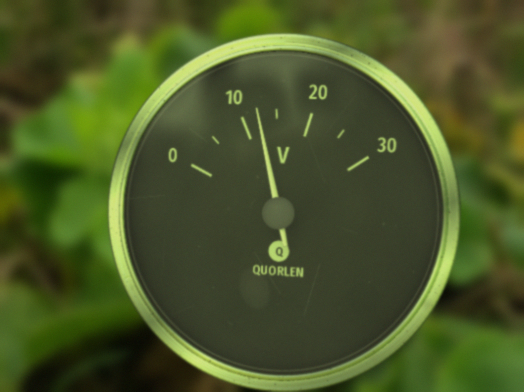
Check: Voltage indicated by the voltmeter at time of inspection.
12.5 V
